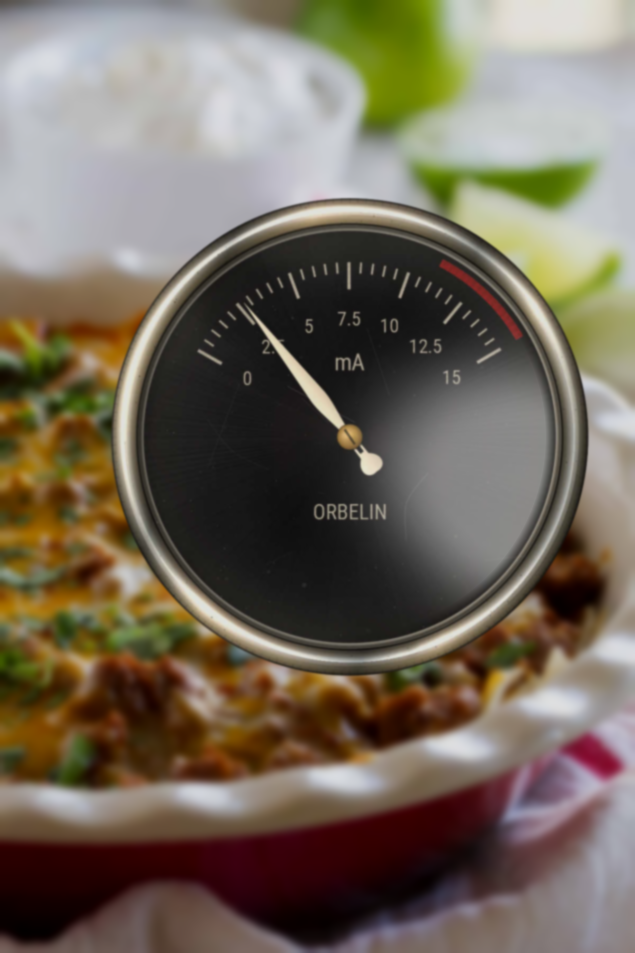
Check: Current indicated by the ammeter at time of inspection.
2.75 mA
